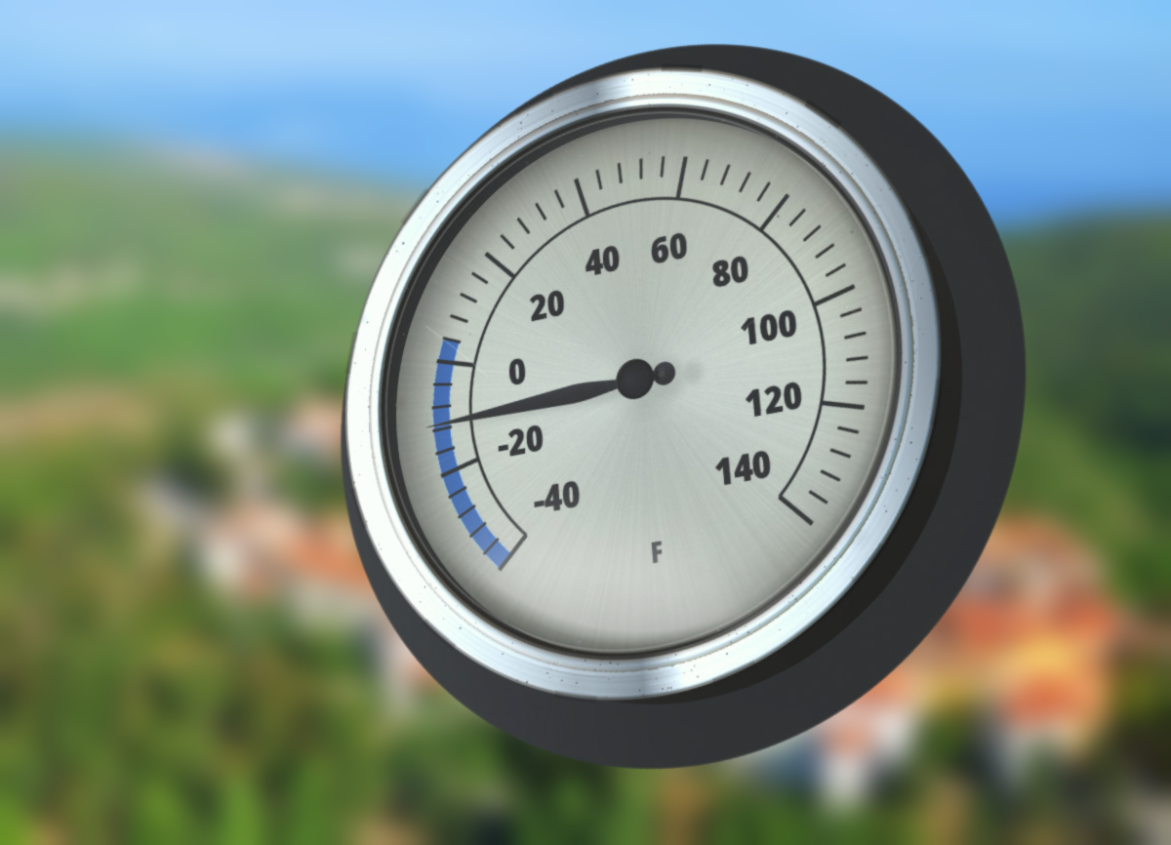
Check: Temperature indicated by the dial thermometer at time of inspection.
-12 °F
